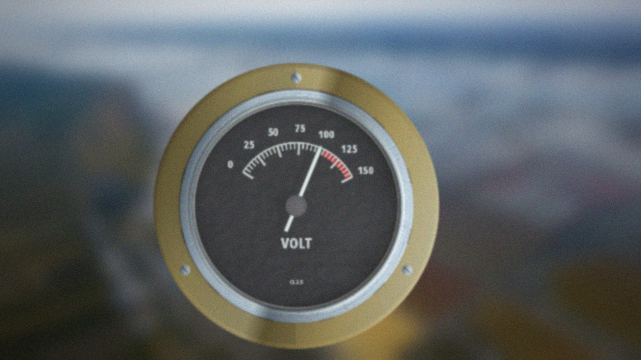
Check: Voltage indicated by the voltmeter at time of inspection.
100 V
